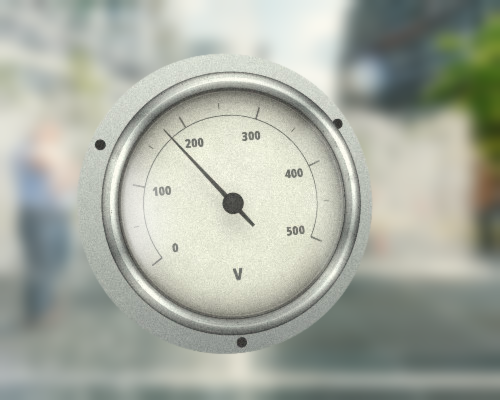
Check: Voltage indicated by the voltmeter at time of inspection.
175 V
